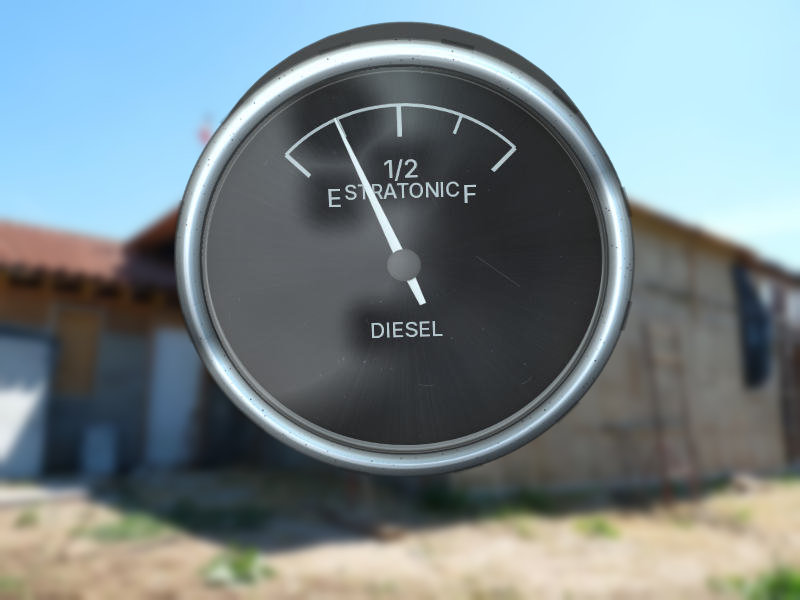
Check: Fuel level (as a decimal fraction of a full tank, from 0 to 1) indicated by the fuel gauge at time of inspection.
0.25
